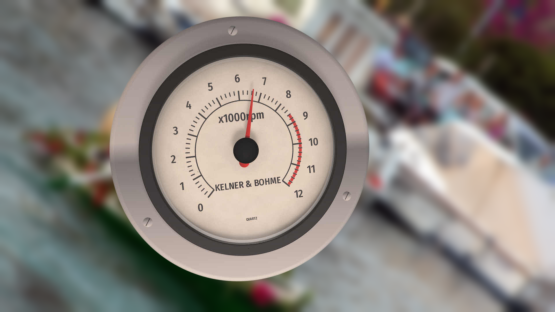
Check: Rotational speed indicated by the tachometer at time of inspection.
6600 rpm
